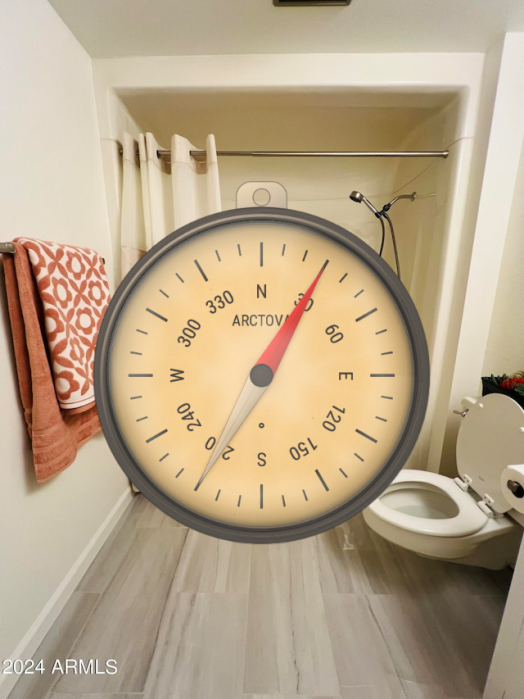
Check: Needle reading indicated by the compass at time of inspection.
30 °
